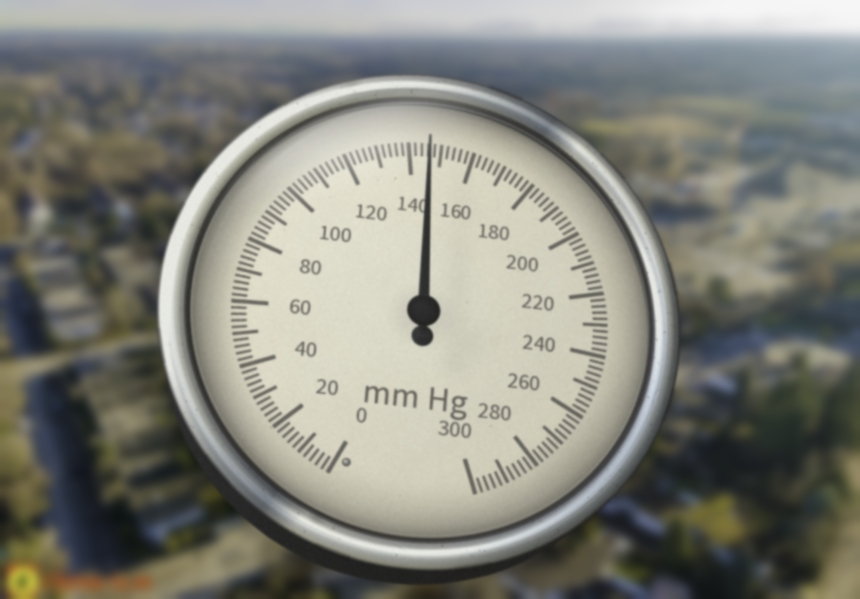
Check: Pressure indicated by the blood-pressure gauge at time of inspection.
146 mmHg
